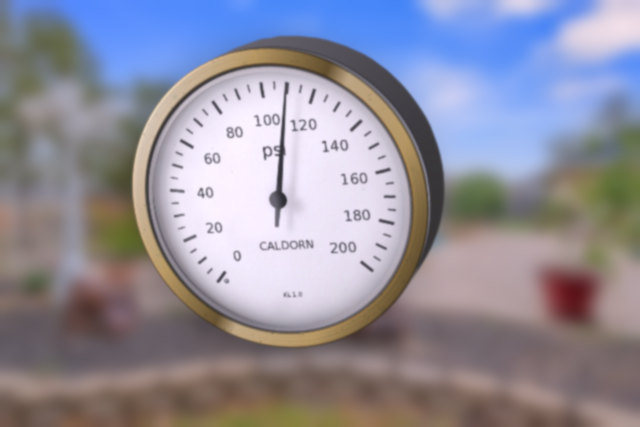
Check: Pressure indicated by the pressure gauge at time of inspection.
110 psi
